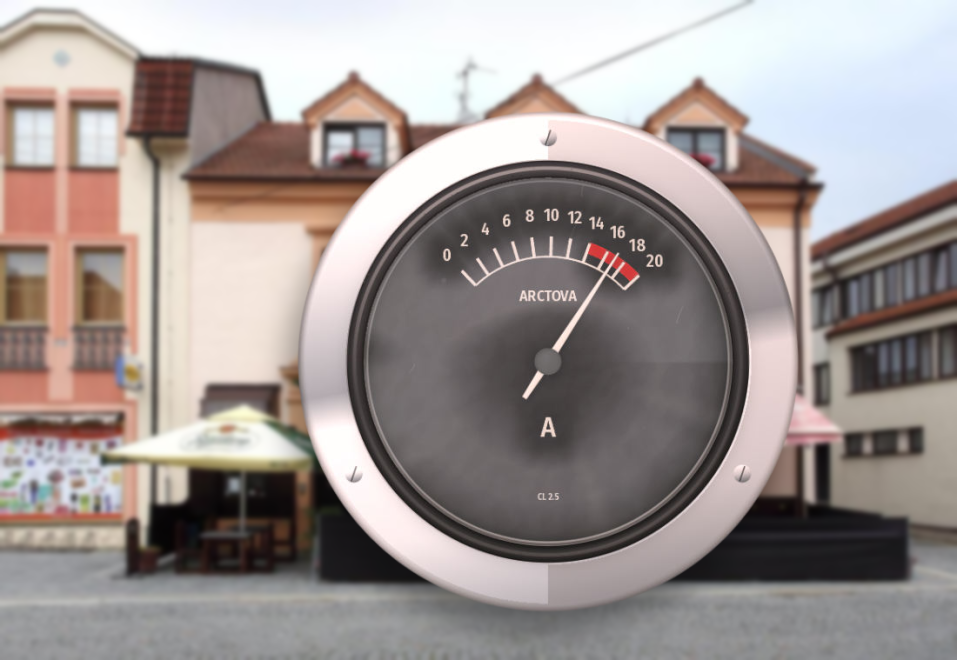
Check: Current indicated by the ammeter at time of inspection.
17 A
